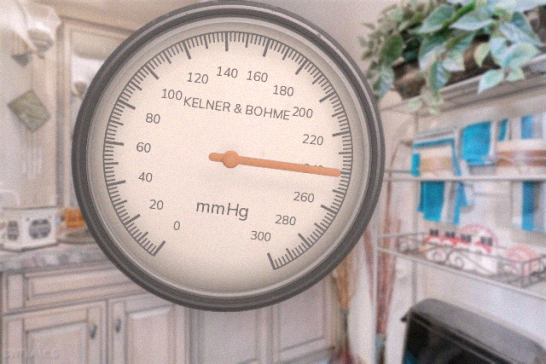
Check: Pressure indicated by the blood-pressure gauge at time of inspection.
240 mmHg
